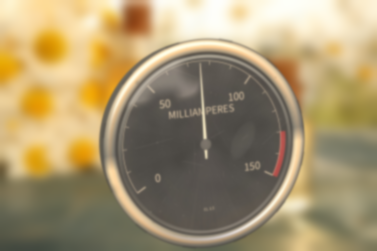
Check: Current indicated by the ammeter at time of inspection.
75 mA
